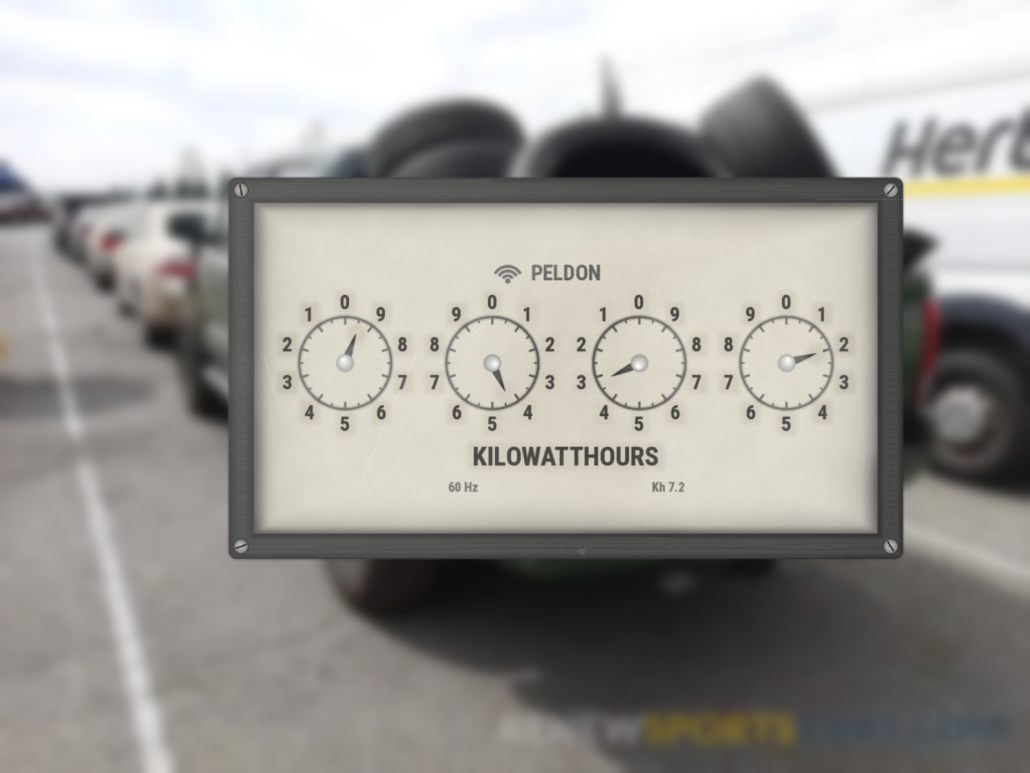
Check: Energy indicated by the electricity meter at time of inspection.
9432 kWh
